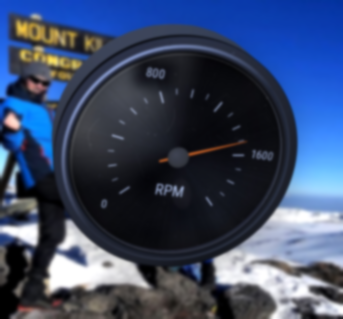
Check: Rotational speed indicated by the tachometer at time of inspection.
1500 rpm
